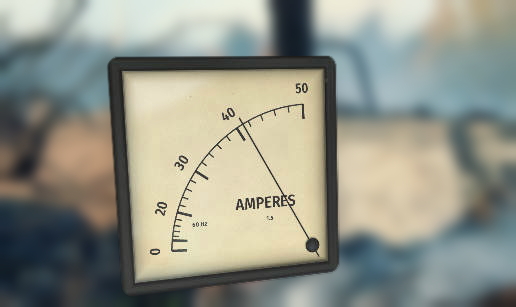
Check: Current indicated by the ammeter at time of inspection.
41 A
